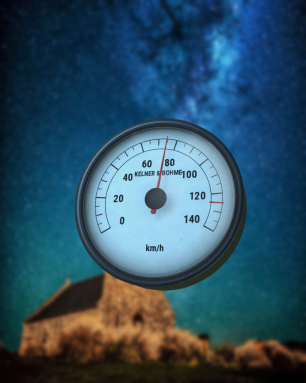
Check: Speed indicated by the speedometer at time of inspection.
75 km/h
